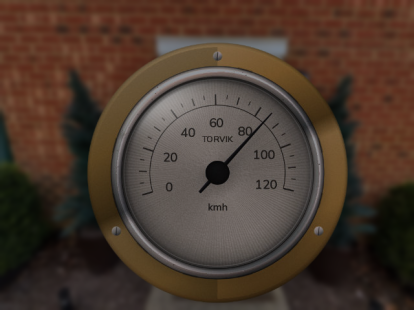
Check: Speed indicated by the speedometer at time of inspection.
85 km/h
